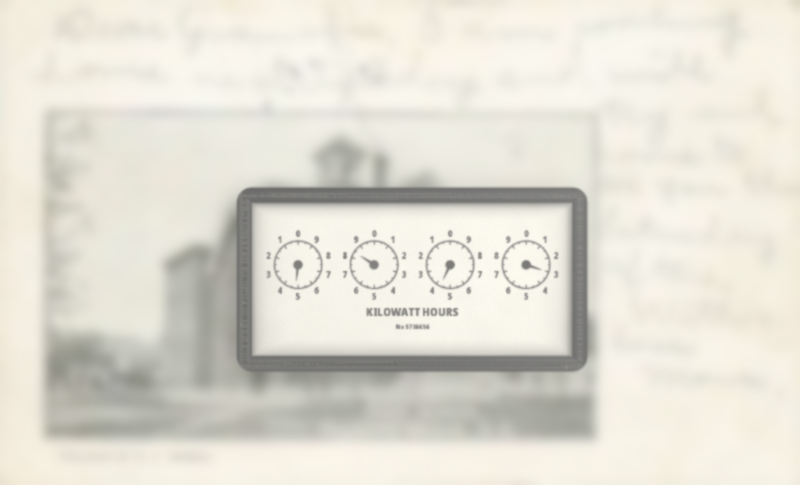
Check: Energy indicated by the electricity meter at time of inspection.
4843 kWh
